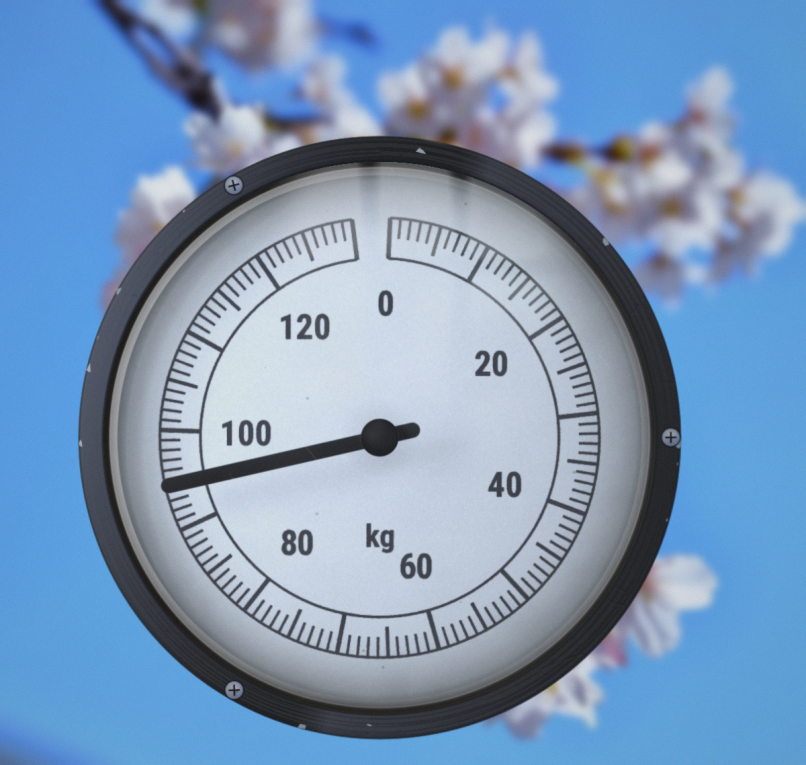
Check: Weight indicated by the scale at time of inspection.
94.5 kg
